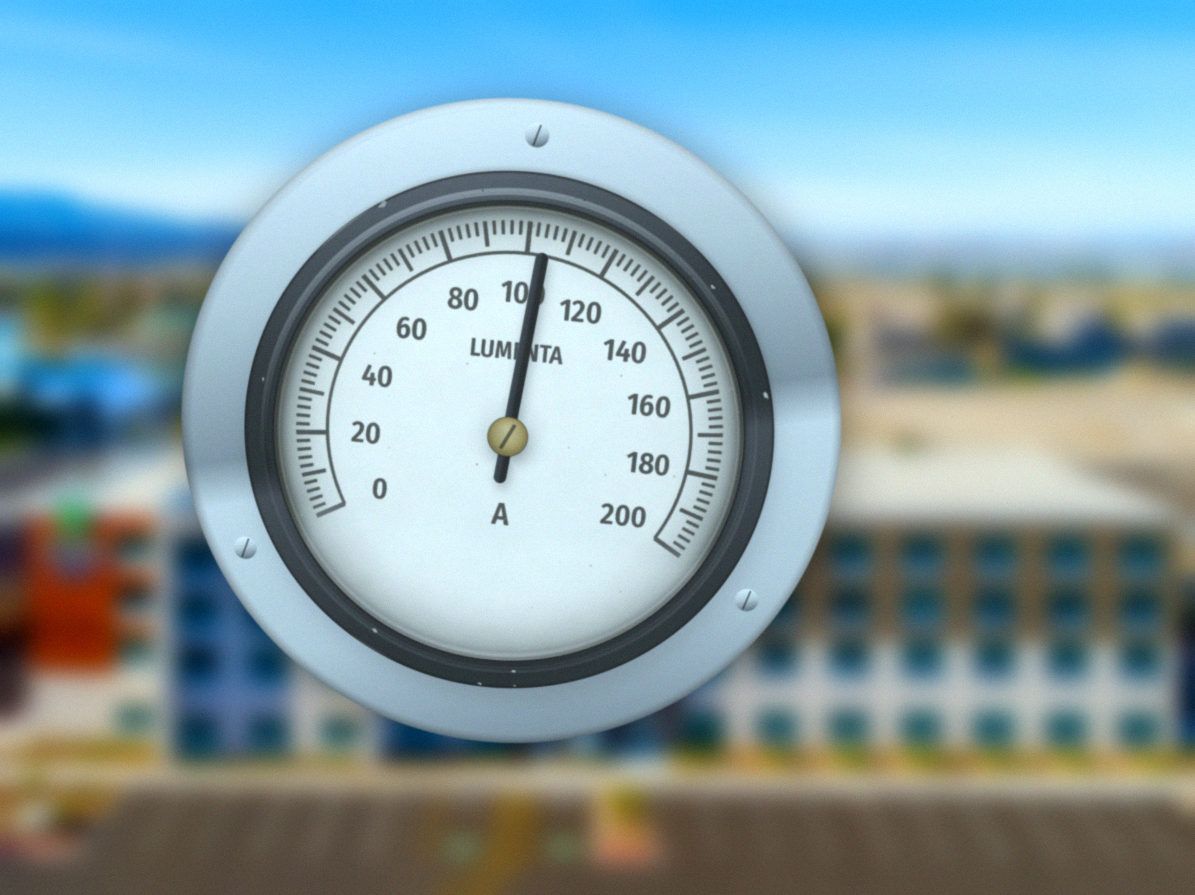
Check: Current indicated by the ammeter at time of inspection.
104 A
